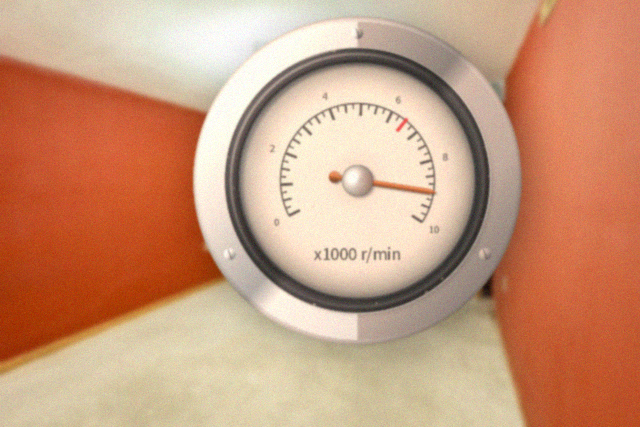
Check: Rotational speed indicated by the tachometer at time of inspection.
9000 rpm
